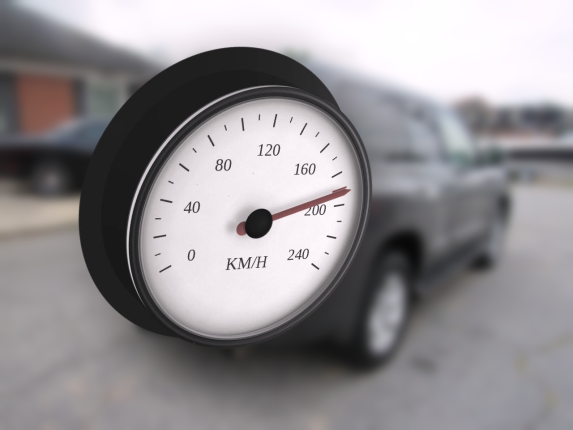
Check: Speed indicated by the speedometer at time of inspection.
190 km/h
